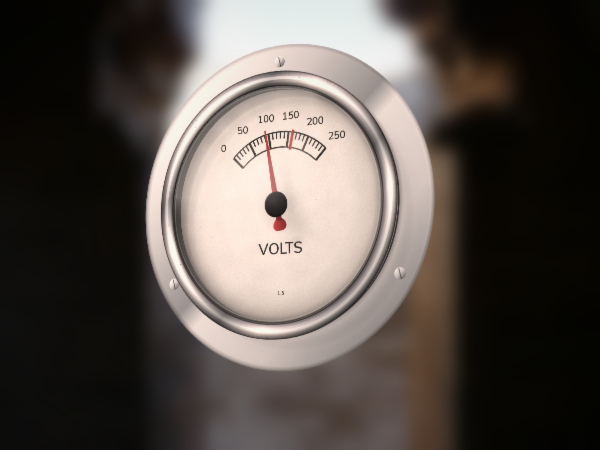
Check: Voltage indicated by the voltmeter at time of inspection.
100 V
